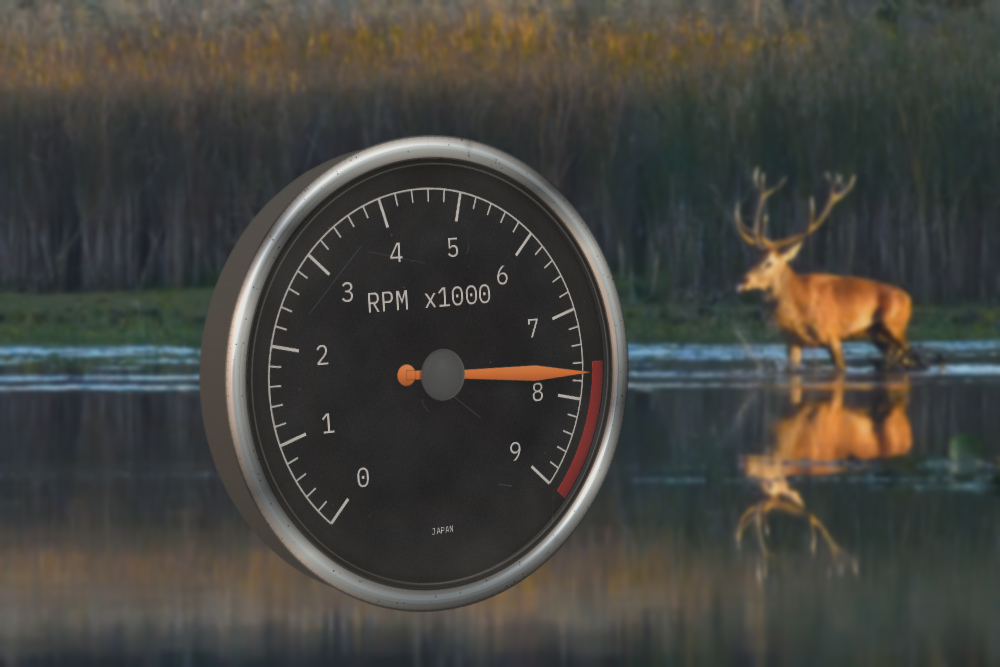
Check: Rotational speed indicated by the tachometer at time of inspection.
7700 rpm
